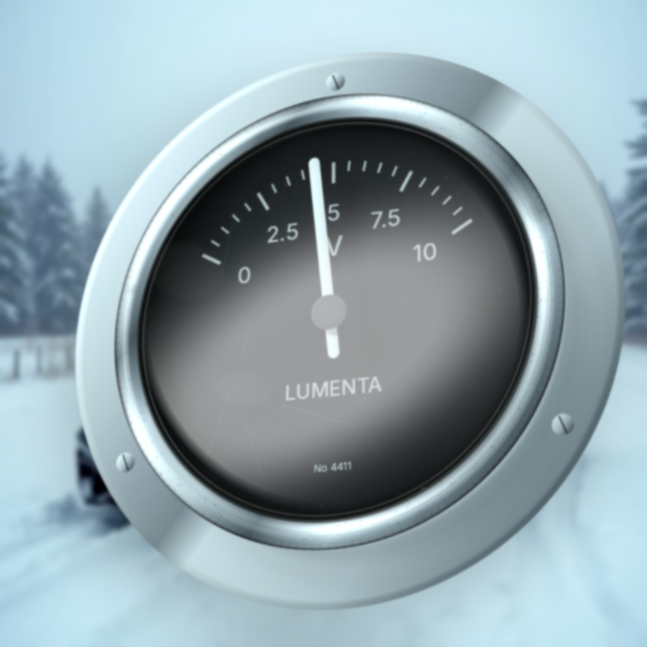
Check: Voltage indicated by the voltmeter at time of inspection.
4.5 V
